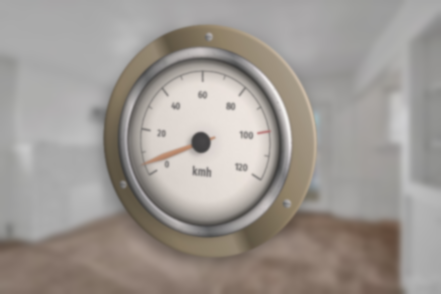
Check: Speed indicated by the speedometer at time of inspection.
5 km/h
